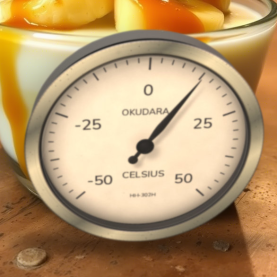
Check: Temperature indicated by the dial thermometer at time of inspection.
12.5 °C
